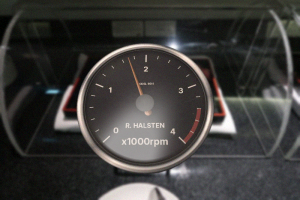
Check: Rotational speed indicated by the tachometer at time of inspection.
1700 rpm
